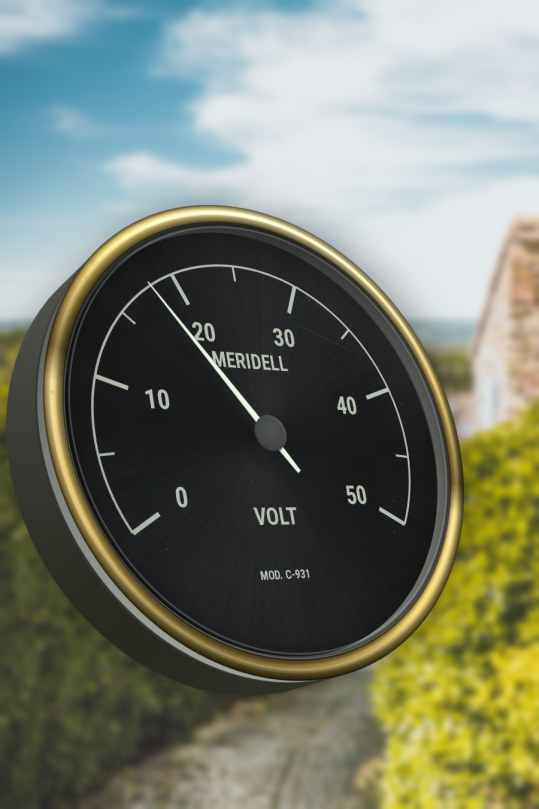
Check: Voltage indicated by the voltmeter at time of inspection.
17.5 V
